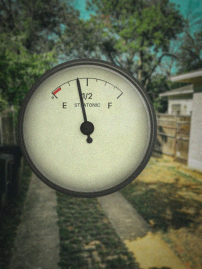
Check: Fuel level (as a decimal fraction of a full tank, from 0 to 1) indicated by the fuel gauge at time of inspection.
0.375
